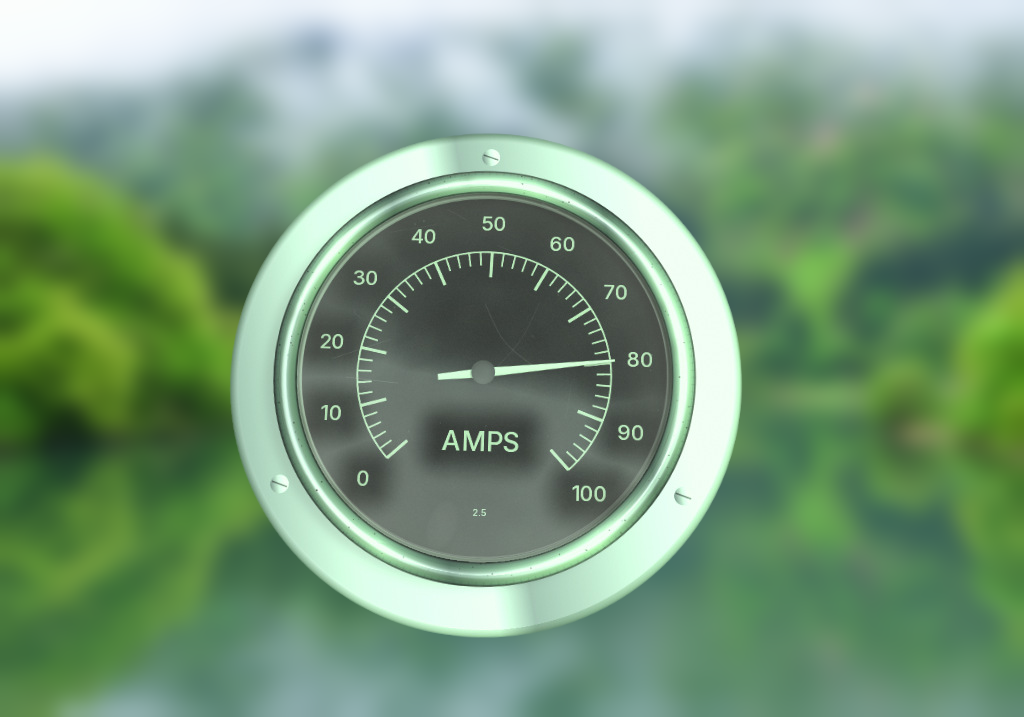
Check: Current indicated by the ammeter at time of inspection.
80 A
